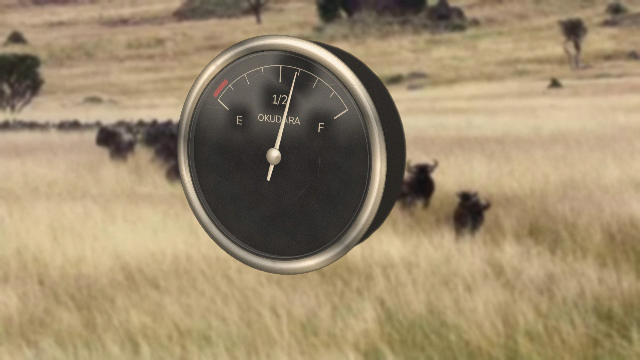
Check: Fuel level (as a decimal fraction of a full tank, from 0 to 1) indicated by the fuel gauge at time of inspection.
0.625
